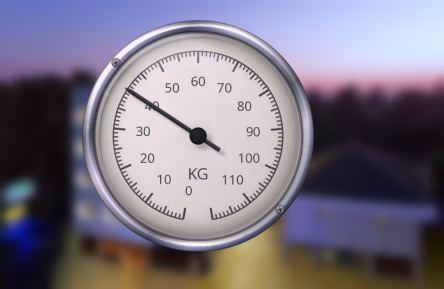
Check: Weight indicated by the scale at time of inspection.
40 kg
